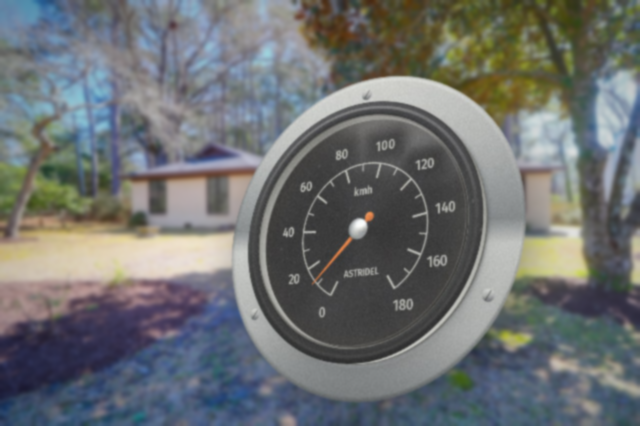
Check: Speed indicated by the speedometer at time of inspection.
10 km/h
